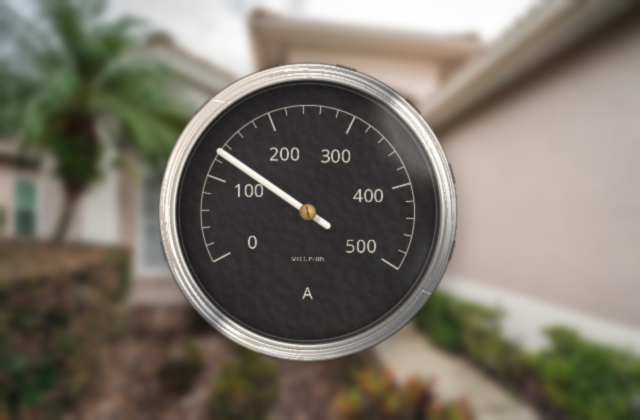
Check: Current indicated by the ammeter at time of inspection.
130 A
